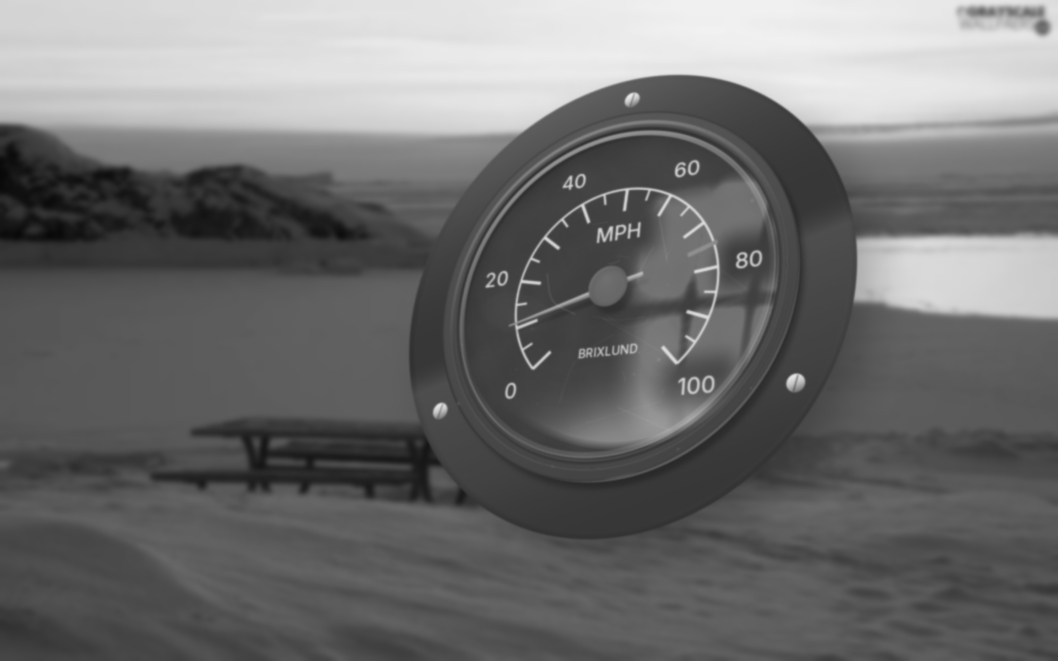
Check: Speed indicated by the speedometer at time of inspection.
10 mph
